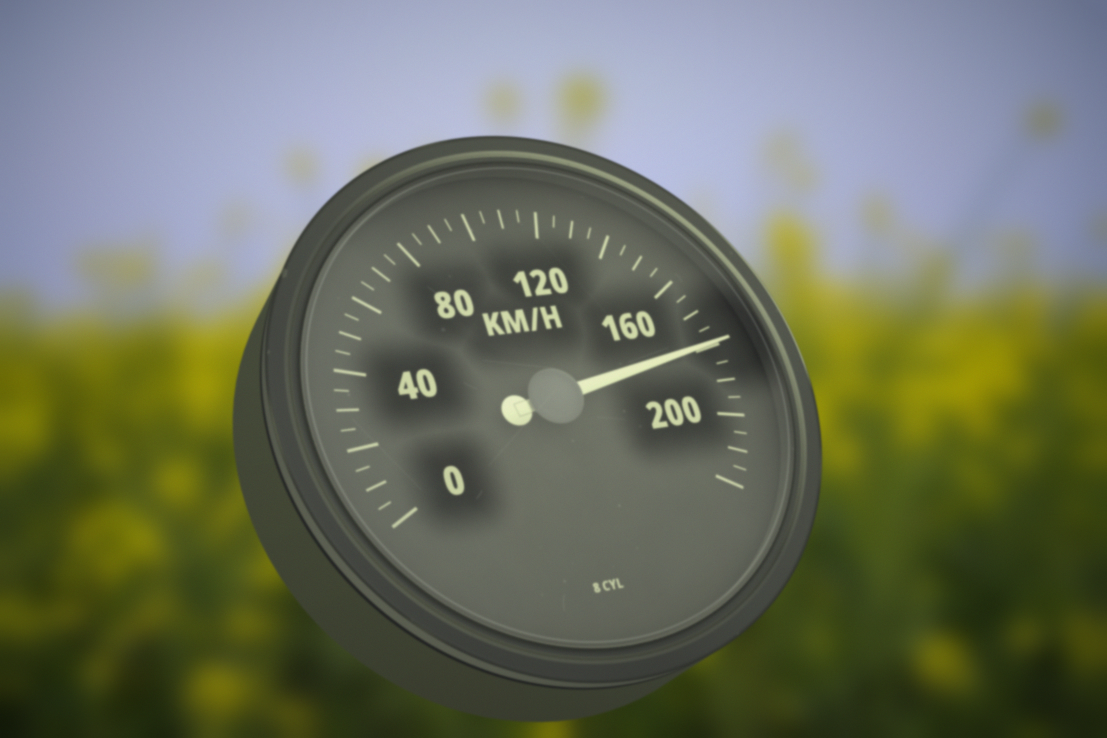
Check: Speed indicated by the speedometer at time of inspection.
180 km/h
